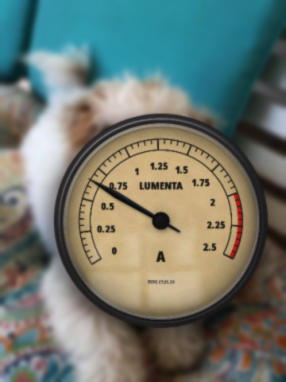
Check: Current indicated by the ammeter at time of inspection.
0.65 A
